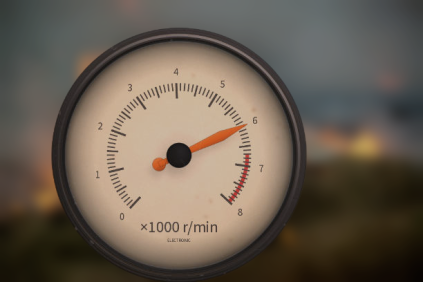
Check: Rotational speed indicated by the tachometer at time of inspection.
6000 rpm
